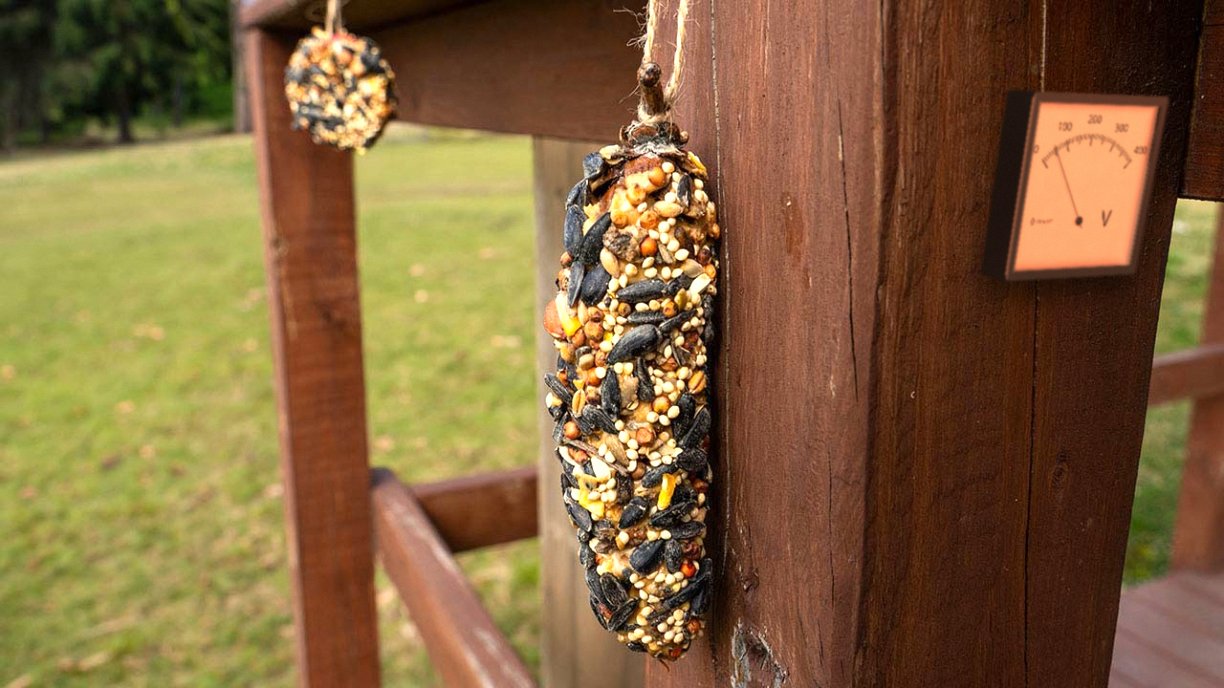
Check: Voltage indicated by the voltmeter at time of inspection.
50 V
